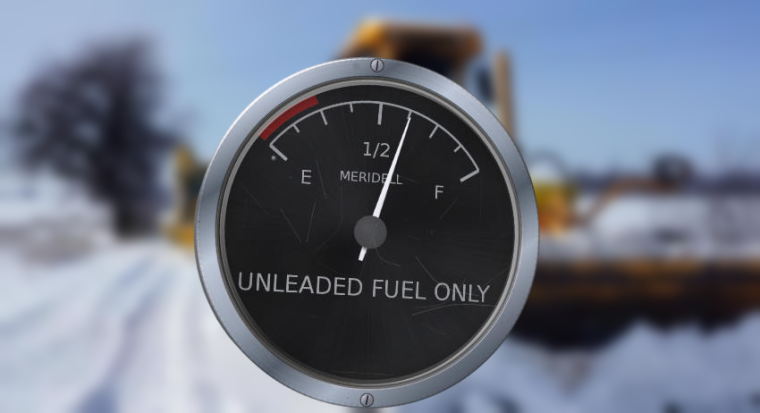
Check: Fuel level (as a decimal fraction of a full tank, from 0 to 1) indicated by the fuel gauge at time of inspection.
0.625
